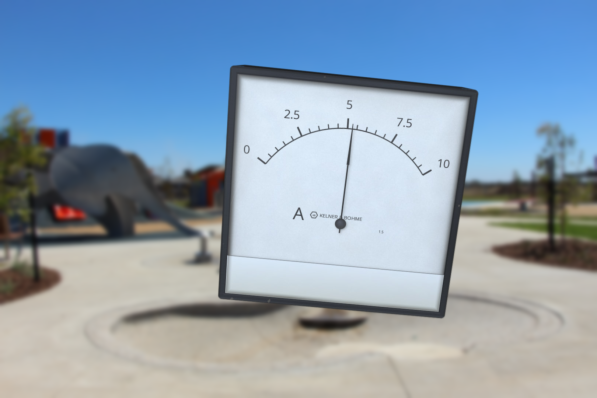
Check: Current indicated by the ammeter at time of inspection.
5.25 A
